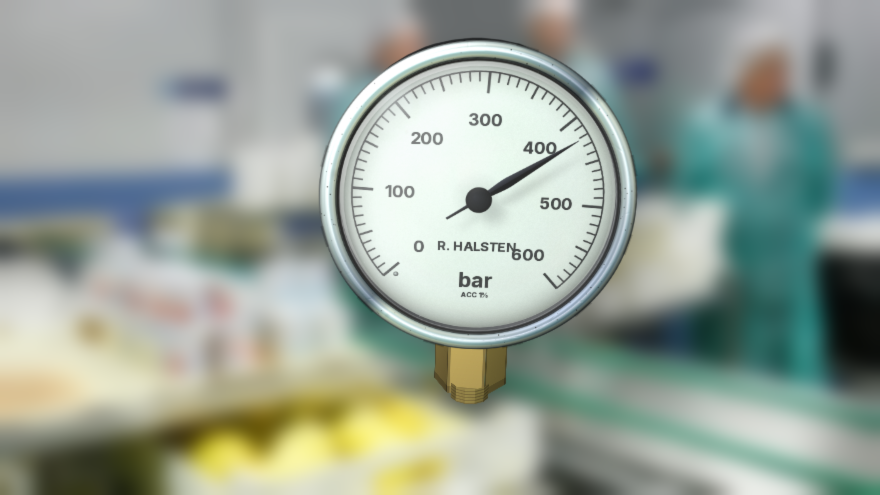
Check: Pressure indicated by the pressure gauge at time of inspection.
420 bar
